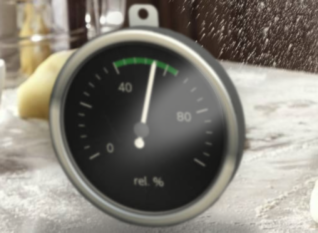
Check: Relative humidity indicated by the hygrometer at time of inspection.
56 %
